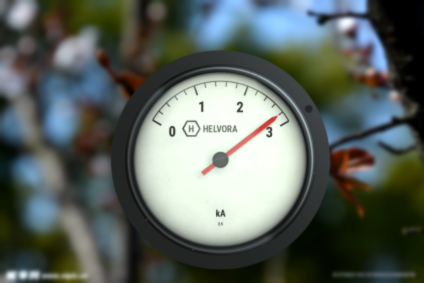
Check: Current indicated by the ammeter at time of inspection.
2.8 kA
